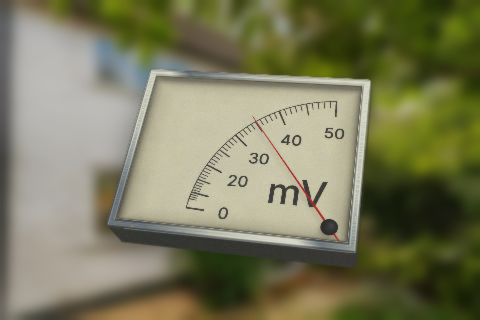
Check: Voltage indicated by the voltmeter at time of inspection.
35 mV
